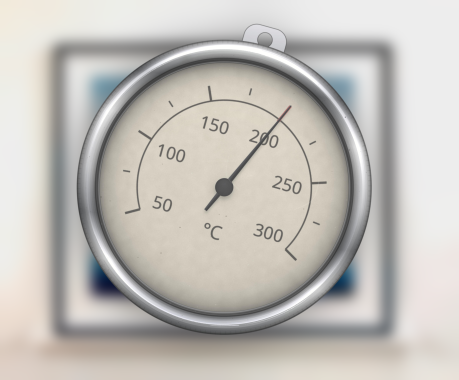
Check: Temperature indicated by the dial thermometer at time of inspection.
200 °C
